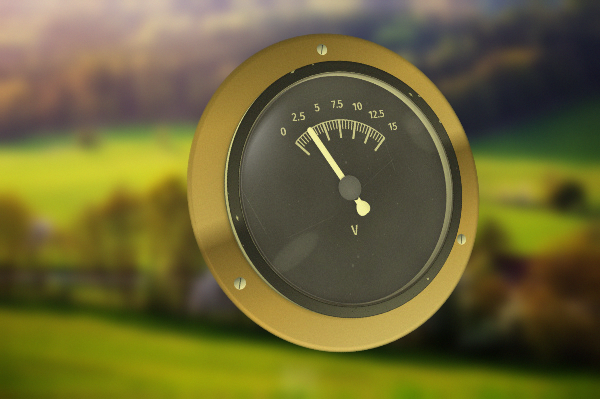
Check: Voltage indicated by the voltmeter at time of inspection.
2.5 V
